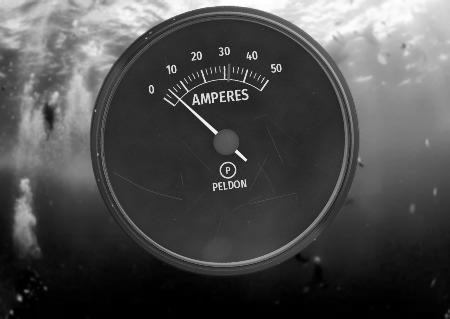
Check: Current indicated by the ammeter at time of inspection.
4 A
